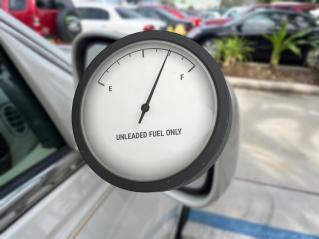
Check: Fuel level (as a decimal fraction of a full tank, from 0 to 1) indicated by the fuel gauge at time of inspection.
0.75
